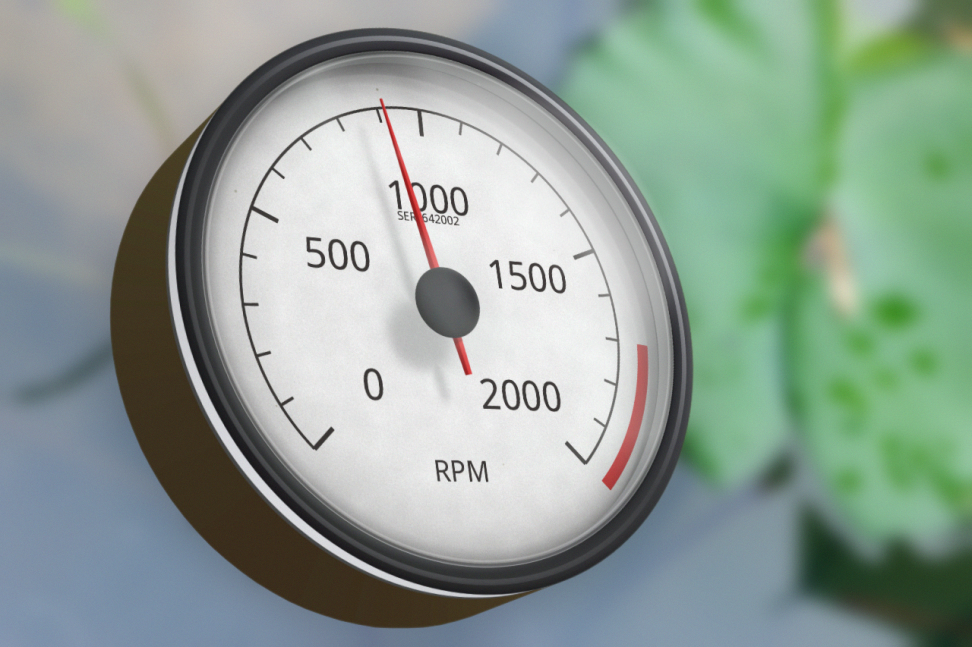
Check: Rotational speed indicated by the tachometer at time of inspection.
900 rpm
